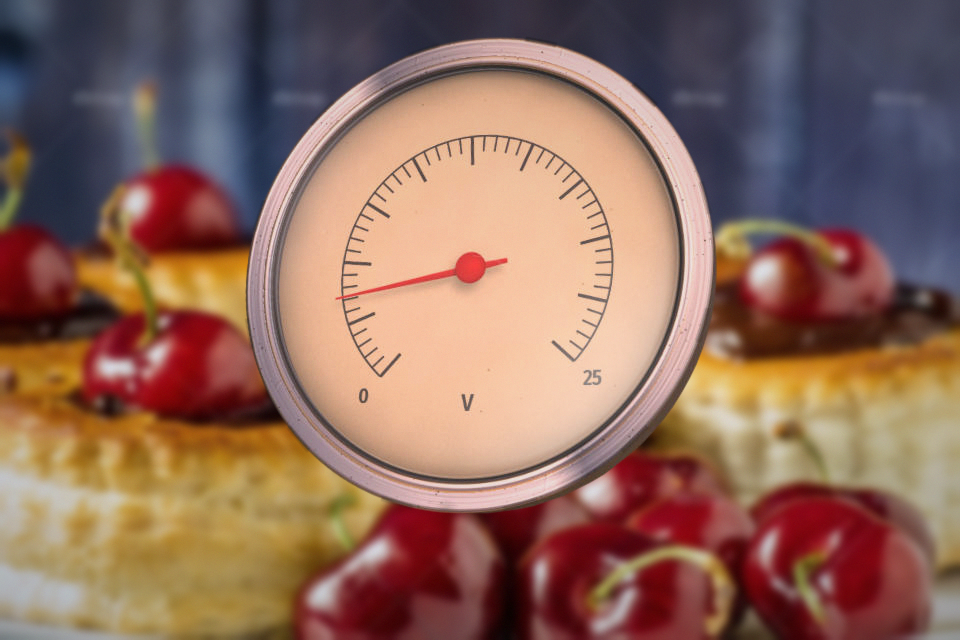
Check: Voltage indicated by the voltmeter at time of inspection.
3.5 V
